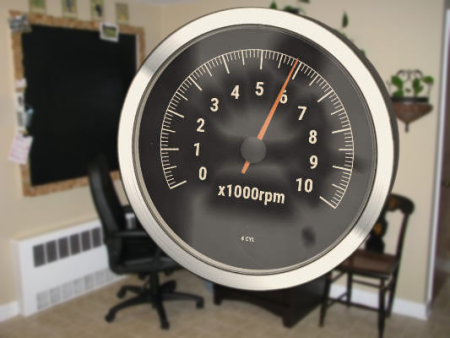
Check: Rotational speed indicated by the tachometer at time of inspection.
5900 rpm
